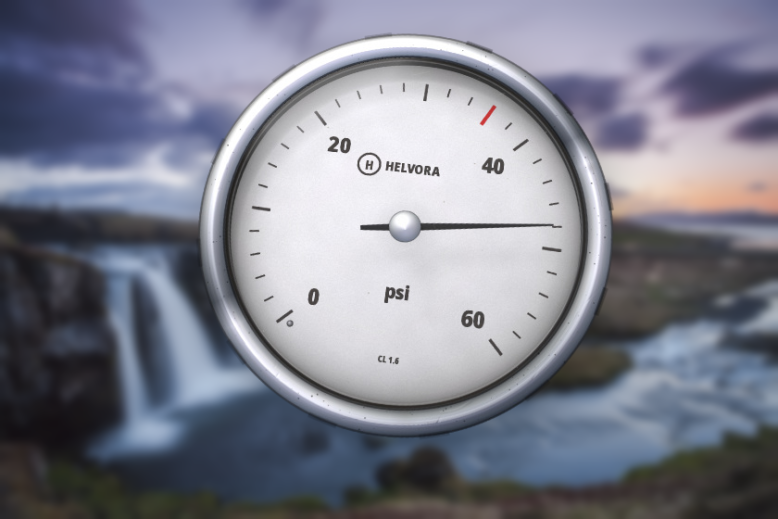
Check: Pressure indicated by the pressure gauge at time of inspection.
48 psi
